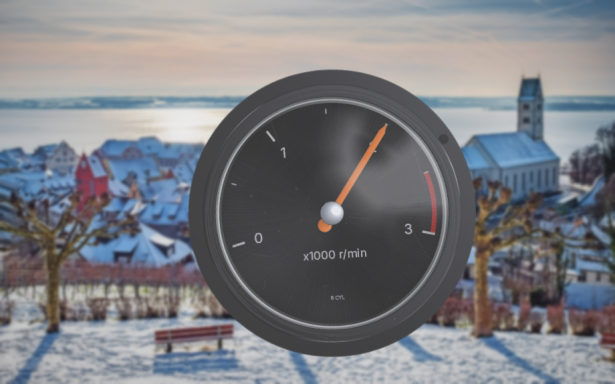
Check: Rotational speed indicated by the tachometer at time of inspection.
2000 rpm
